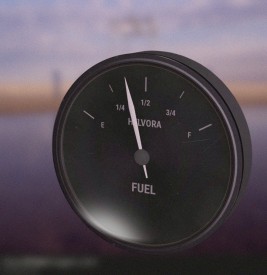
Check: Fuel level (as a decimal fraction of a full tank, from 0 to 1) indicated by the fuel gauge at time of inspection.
0.375
